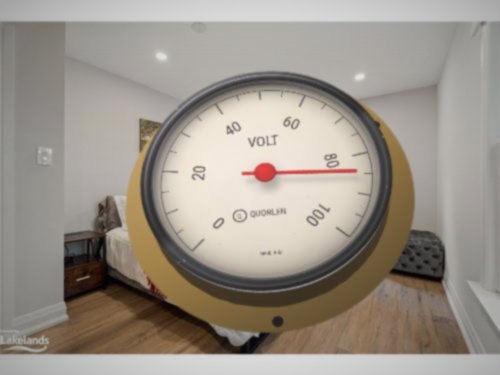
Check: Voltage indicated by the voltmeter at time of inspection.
85 V
